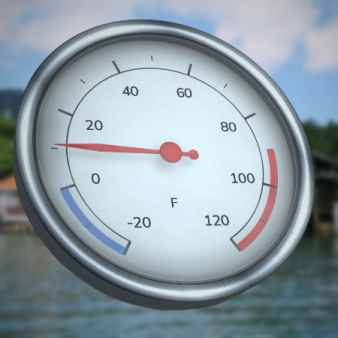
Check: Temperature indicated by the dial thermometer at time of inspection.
10 °F
